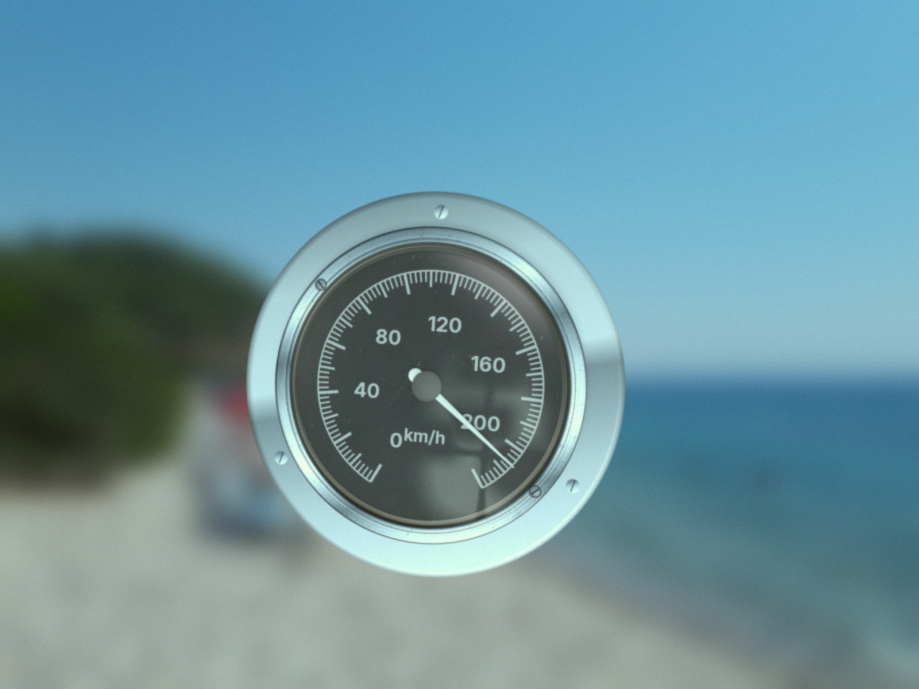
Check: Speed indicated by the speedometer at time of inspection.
206 km/h
